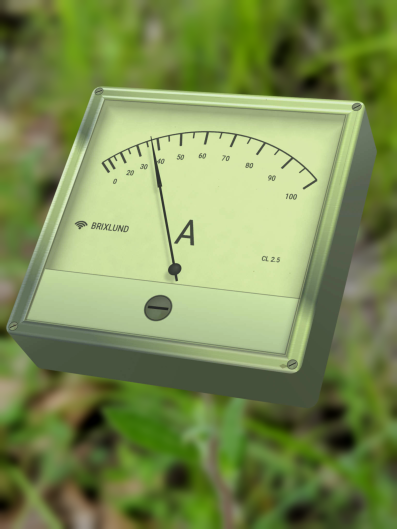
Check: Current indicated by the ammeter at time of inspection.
37.5 A
